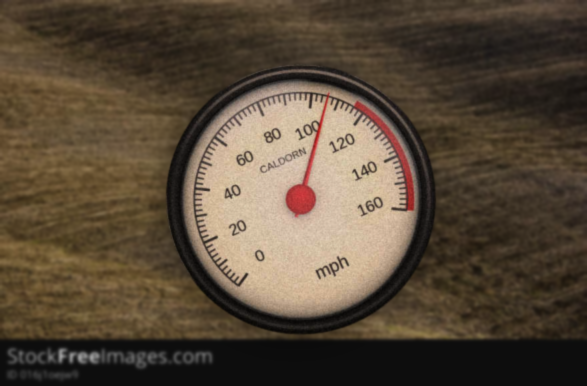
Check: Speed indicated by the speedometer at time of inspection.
106 mph
